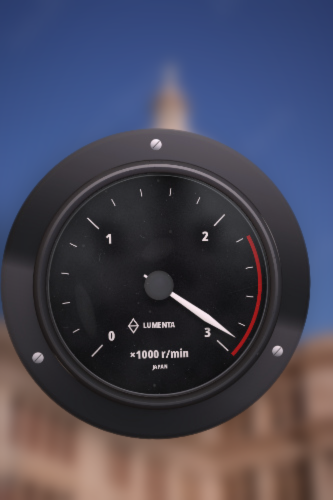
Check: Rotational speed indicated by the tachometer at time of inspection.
2900 rpm
